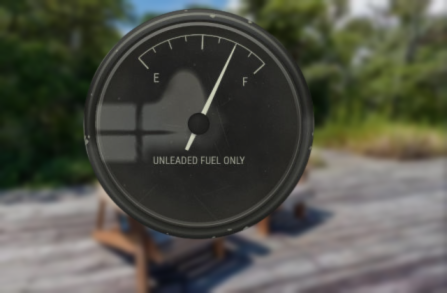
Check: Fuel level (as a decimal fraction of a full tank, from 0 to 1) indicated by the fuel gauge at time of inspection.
0.75
